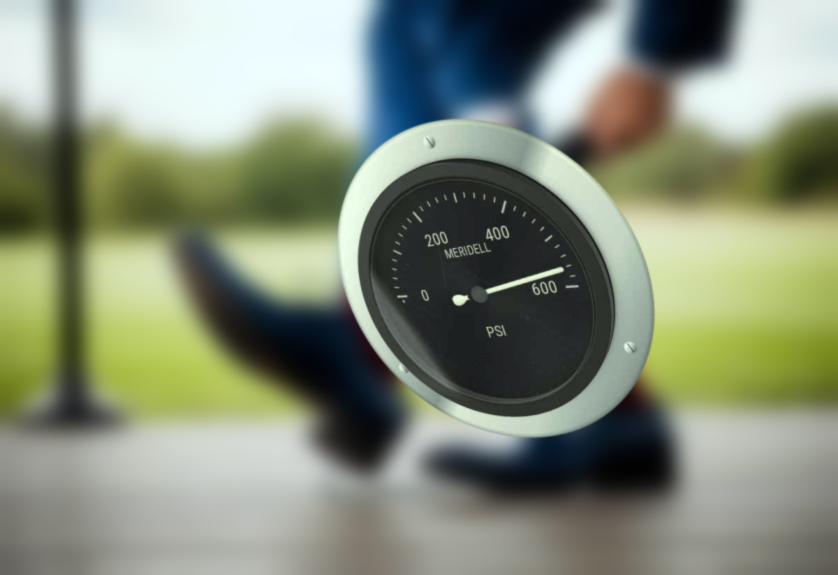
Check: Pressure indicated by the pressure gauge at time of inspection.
560 psi
